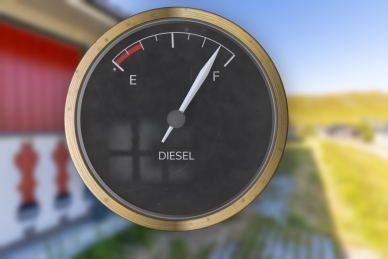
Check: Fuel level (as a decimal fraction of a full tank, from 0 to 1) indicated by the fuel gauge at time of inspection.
0.875
